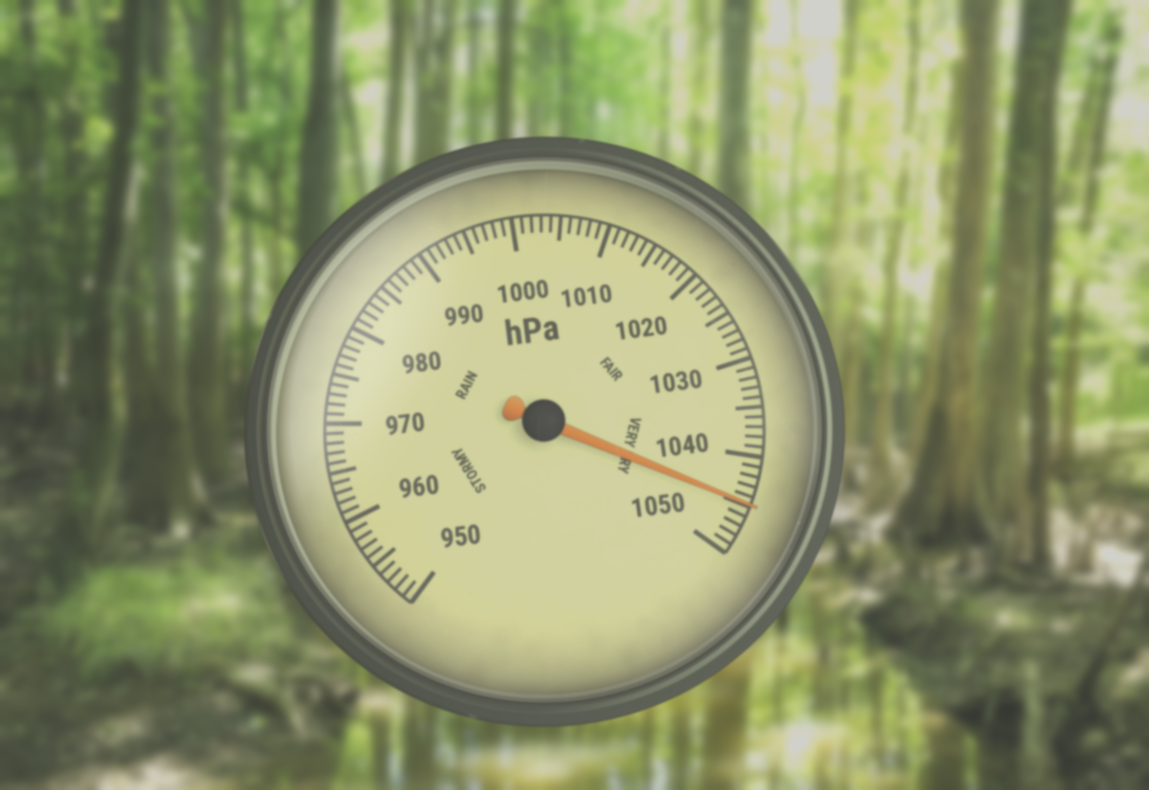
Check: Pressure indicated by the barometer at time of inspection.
1045 hPa
